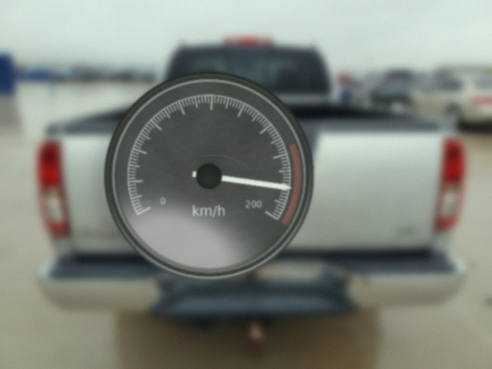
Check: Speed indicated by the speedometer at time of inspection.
180 km/h
